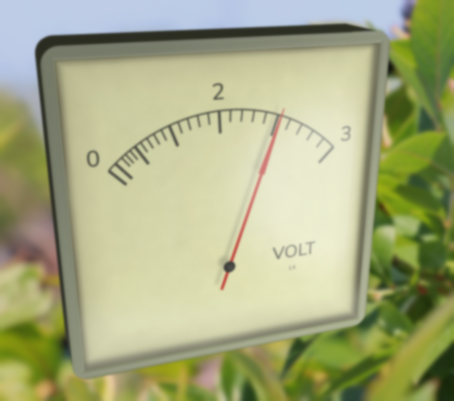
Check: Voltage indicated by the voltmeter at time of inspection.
2.5 V
